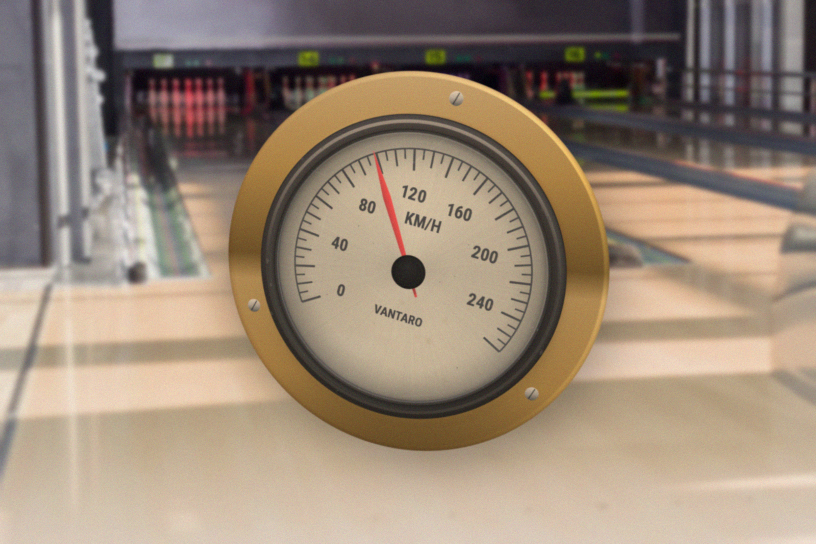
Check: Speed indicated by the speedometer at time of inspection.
100 km/h
